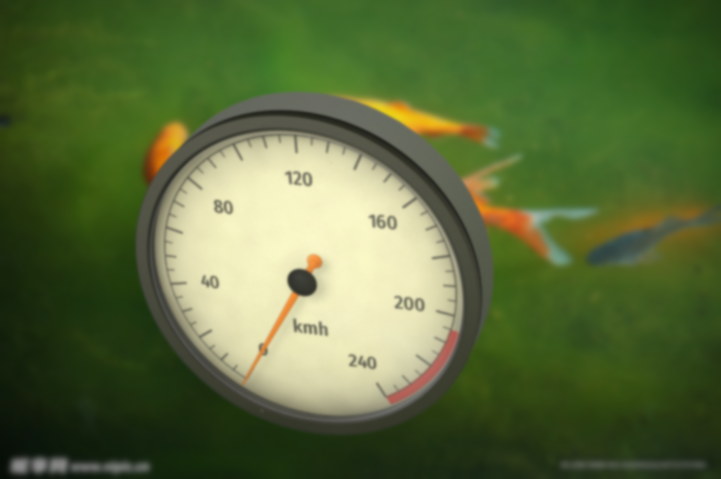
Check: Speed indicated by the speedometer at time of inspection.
0 km/h
